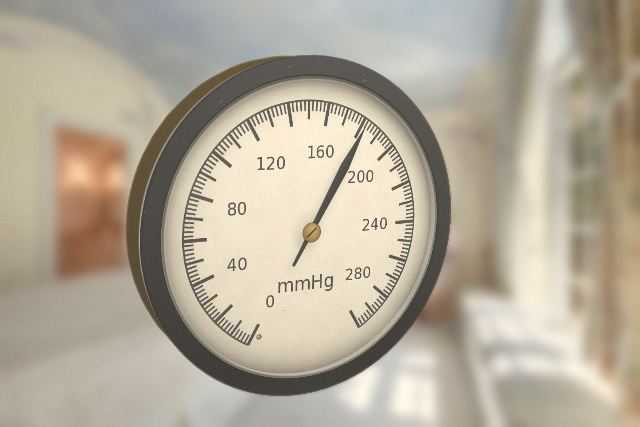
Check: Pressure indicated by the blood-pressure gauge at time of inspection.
180 mmHg
